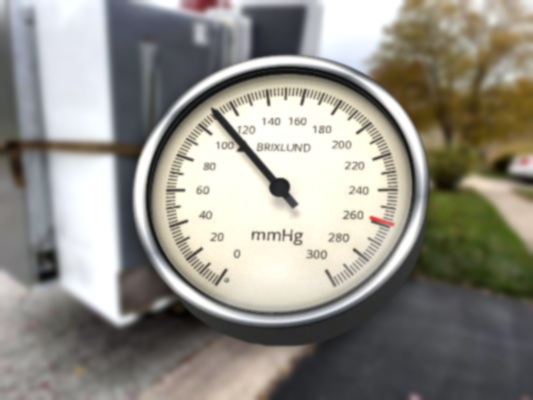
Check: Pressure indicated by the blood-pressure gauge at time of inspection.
110 mmHg
